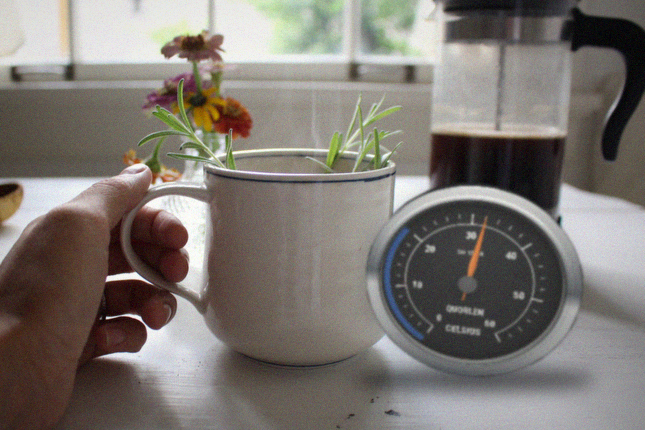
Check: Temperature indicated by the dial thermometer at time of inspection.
32 °C
